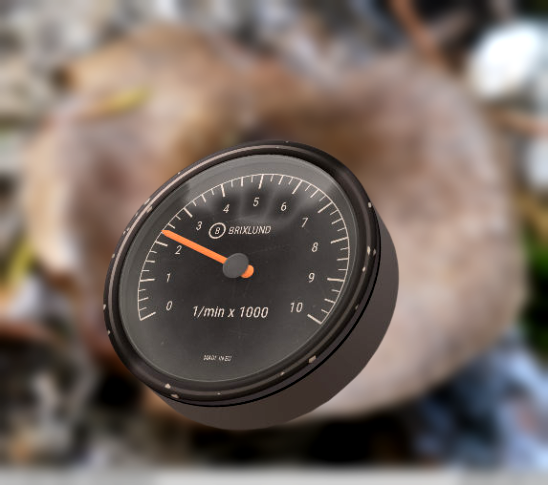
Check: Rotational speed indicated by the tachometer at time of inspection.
2250 rpm
